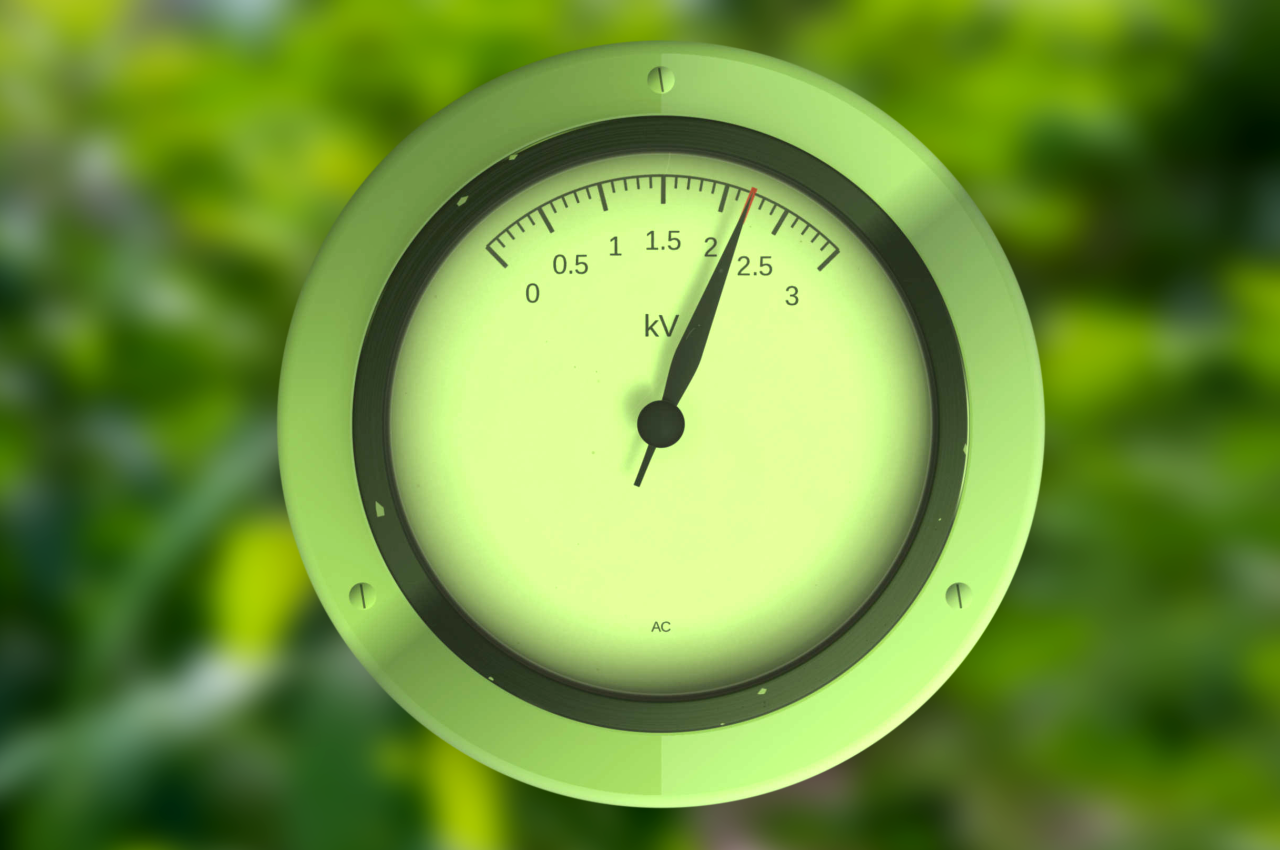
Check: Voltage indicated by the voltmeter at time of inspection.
2.2 kV
